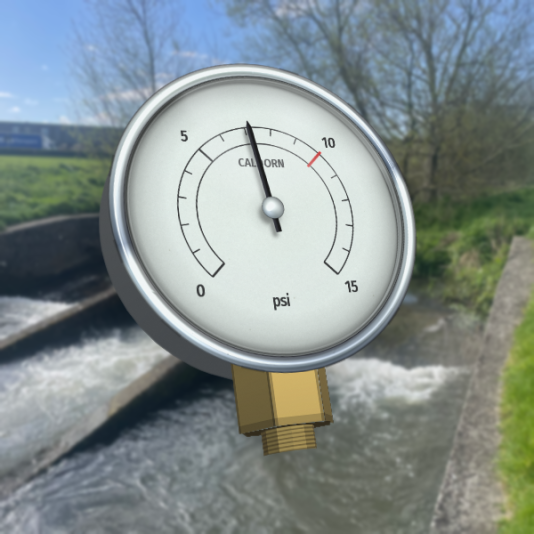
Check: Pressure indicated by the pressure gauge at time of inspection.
7 psi
